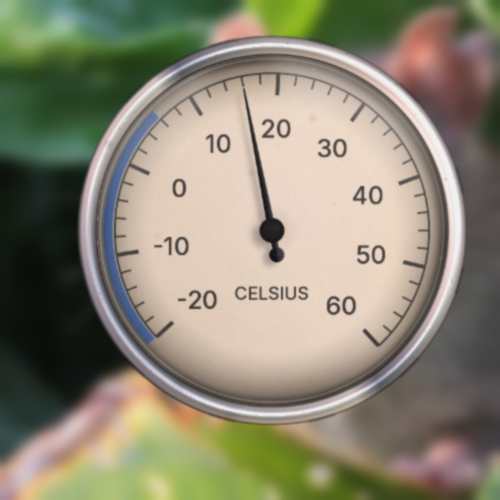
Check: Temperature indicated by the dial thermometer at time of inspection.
16 °C
